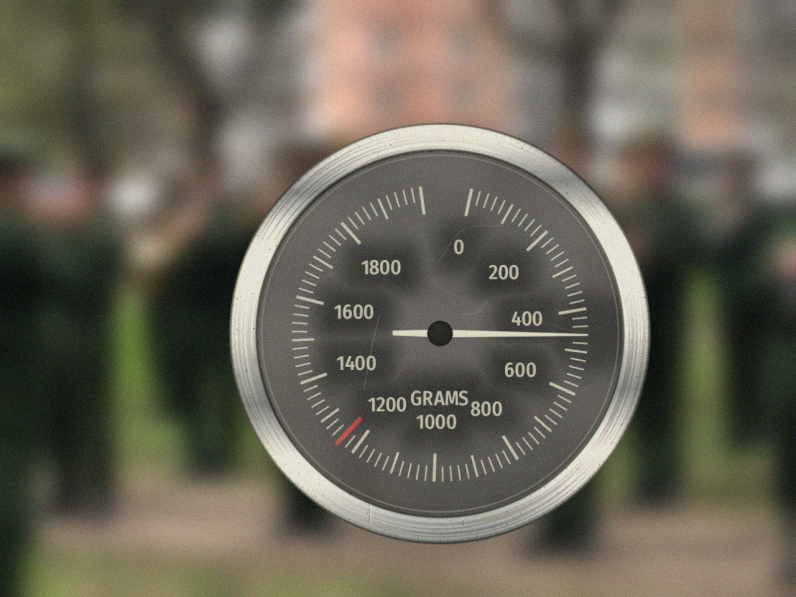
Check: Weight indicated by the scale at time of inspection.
460 g
